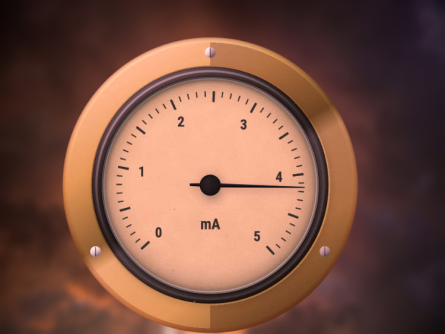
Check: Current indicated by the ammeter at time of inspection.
4.15 mA
